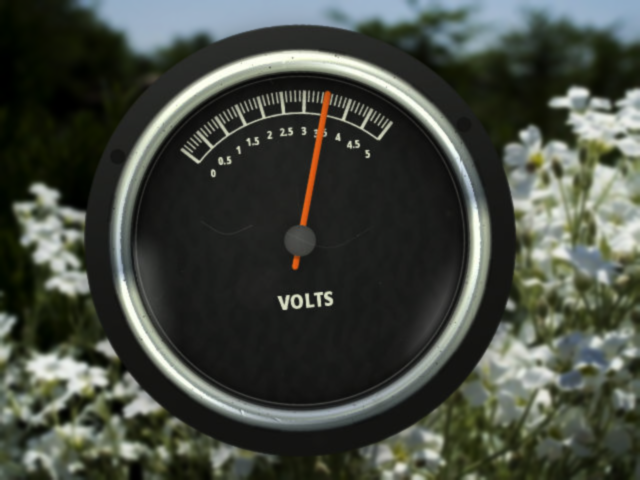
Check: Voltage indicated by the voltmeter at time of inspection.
3.5 V
